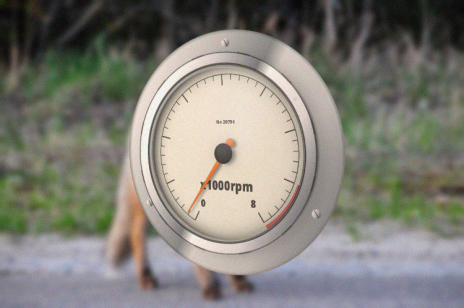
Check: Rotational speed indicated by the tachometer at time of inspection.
200 rpm
